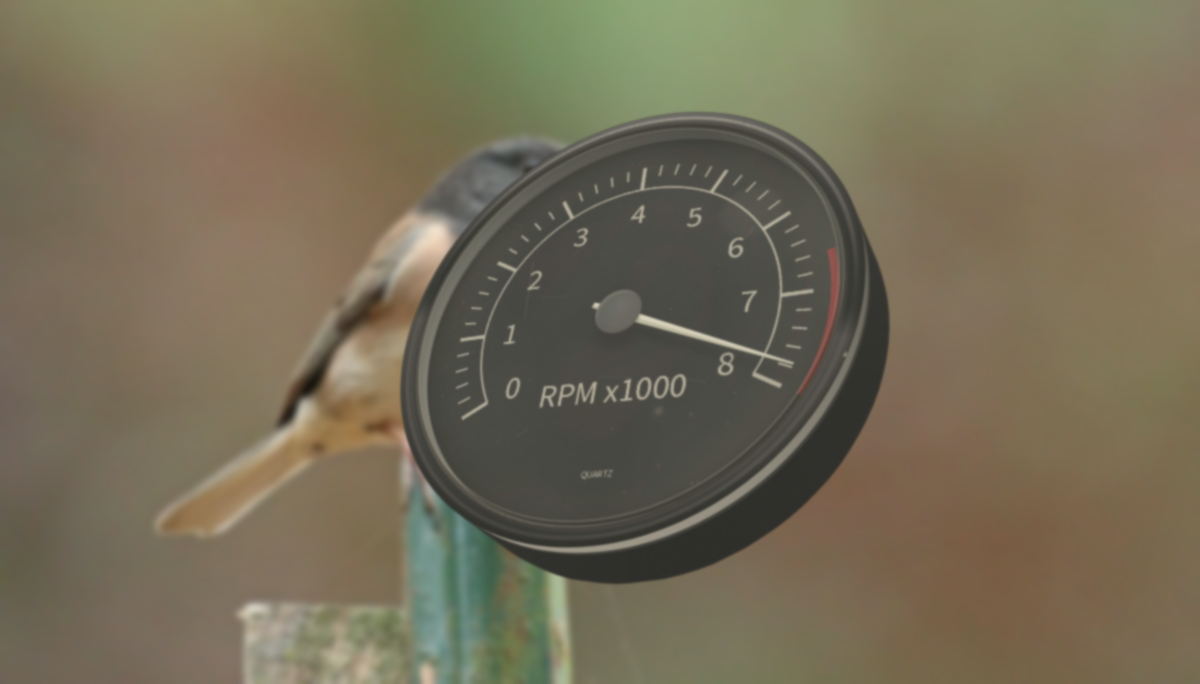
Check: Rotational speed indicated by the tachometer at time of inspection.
7800 rpm
